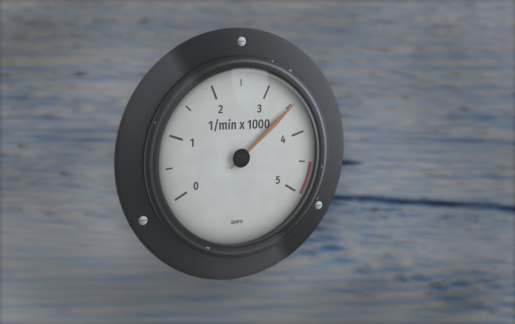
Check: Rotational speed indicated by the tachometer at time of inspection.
3500 rpm
